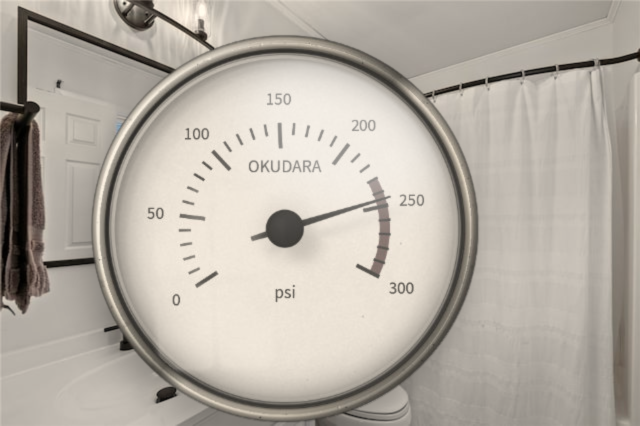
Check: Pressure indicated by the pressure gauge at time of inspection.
245 psi
